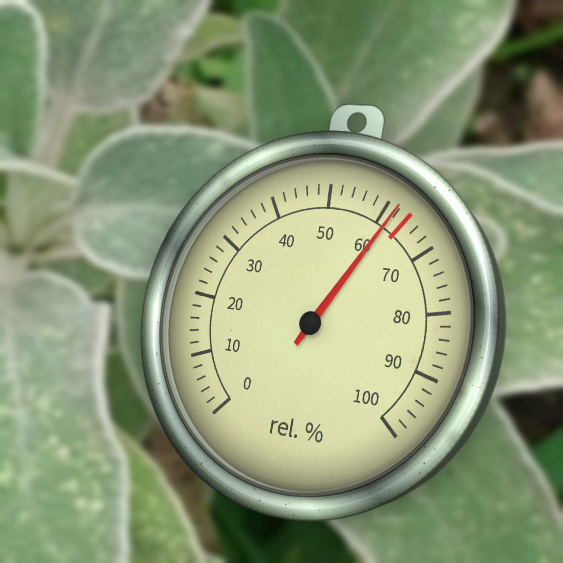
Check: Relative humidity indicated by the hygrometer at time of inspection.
62 %
